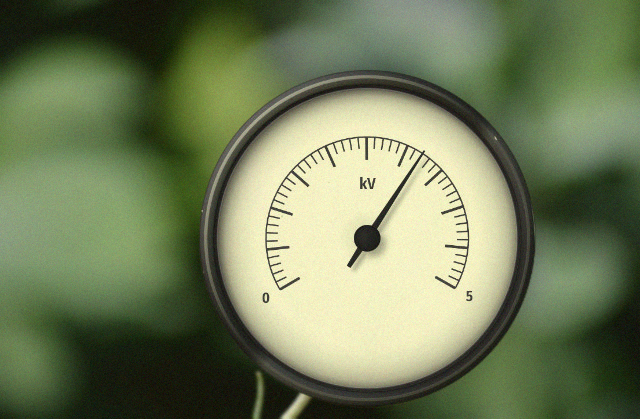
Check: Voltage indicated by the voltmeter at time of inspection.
3.2 kV
